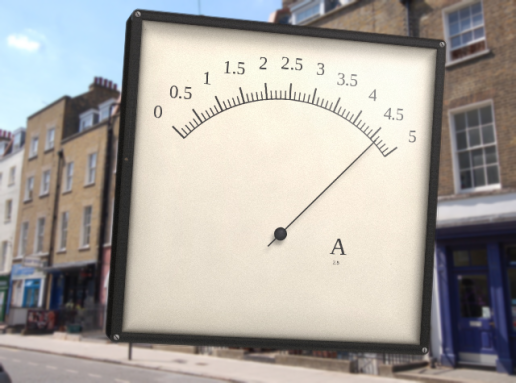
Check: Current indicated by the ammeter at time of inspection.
4.6 A
